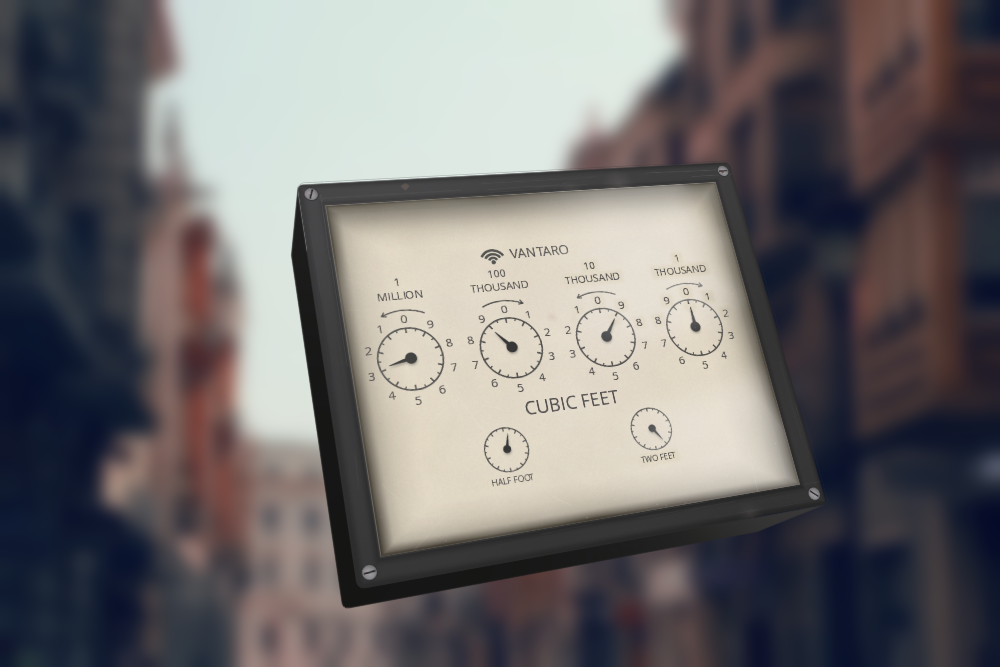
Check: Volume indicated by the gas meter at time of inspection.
289000 ft³
